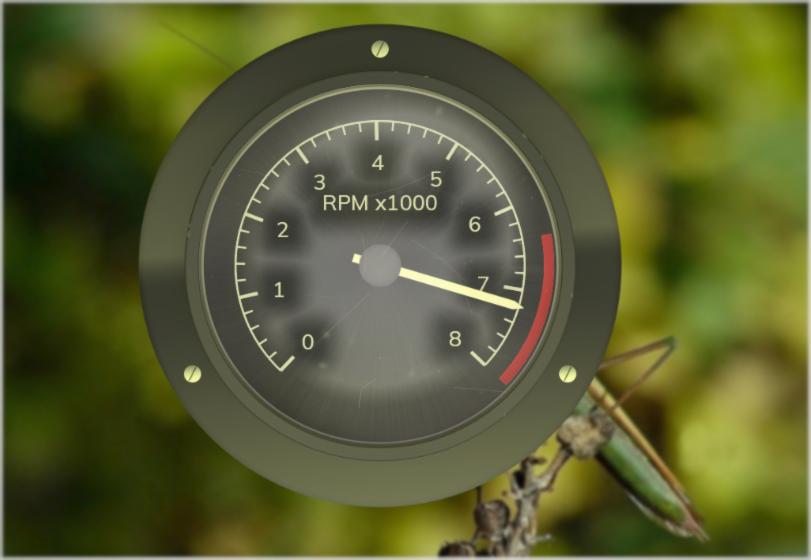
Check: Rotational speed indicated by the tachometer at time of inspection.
7200 rpm
